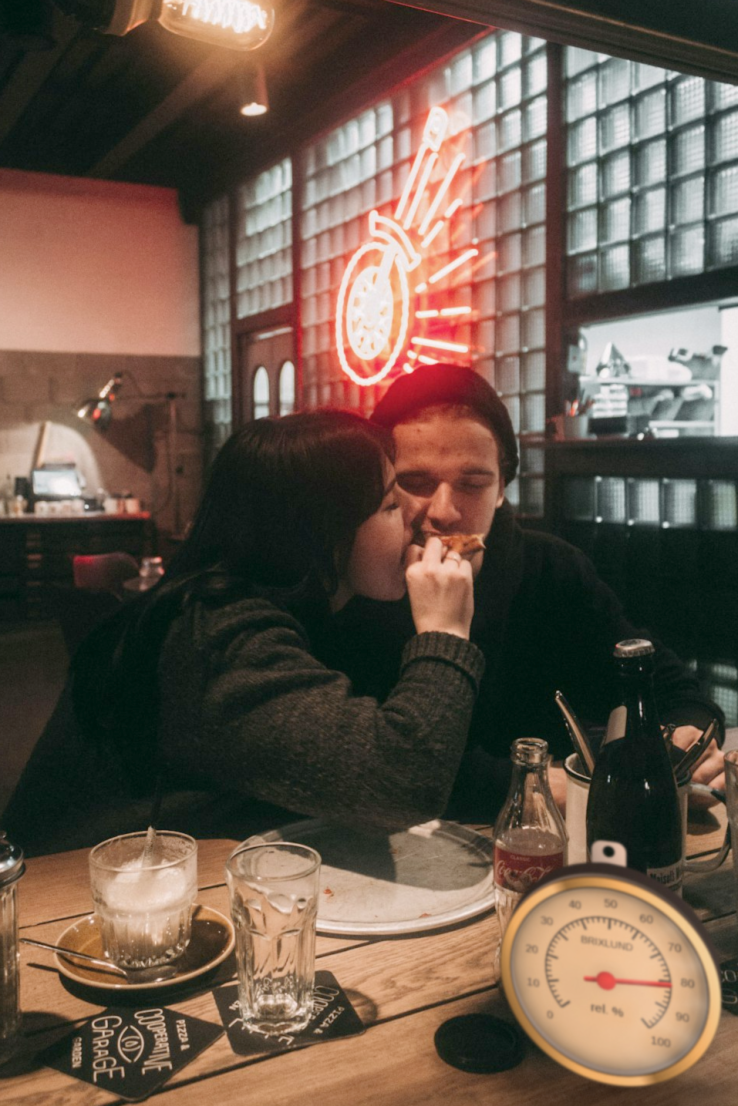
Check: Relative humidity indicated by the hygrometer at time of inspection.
80 %
